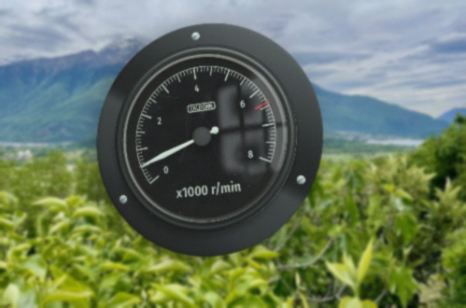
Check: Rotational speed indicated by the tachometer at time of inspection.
500 rpm
